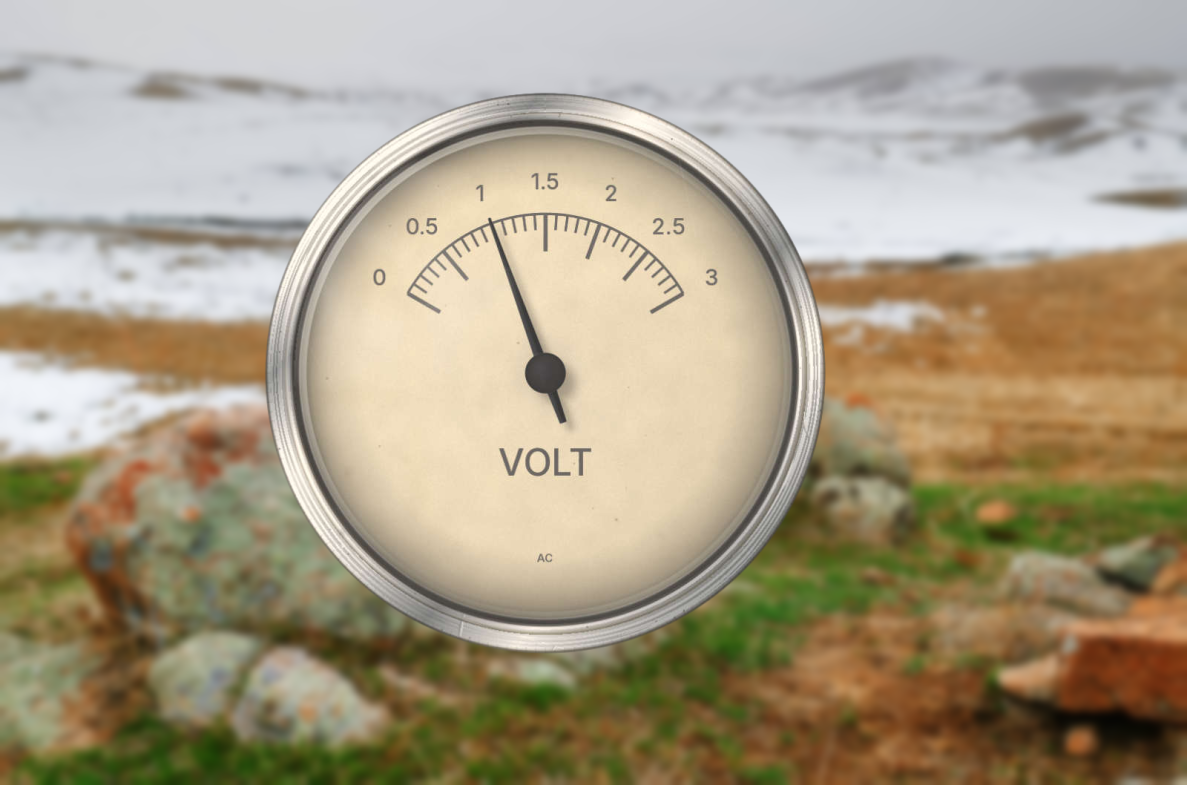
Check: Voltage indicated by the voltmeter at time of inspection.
1 V
